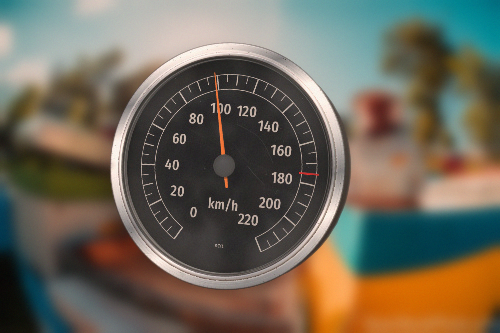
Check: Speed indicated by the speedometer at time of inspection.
100 km/h
